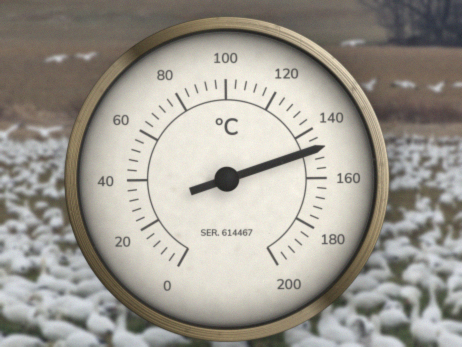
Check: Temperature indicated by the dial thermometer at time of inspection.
148 °C
